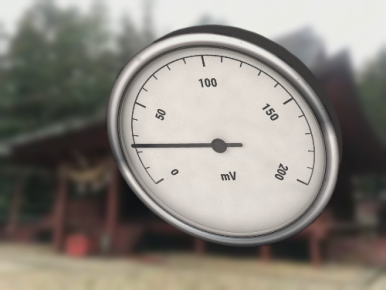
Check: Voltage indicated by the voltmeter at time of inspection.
25 mV
